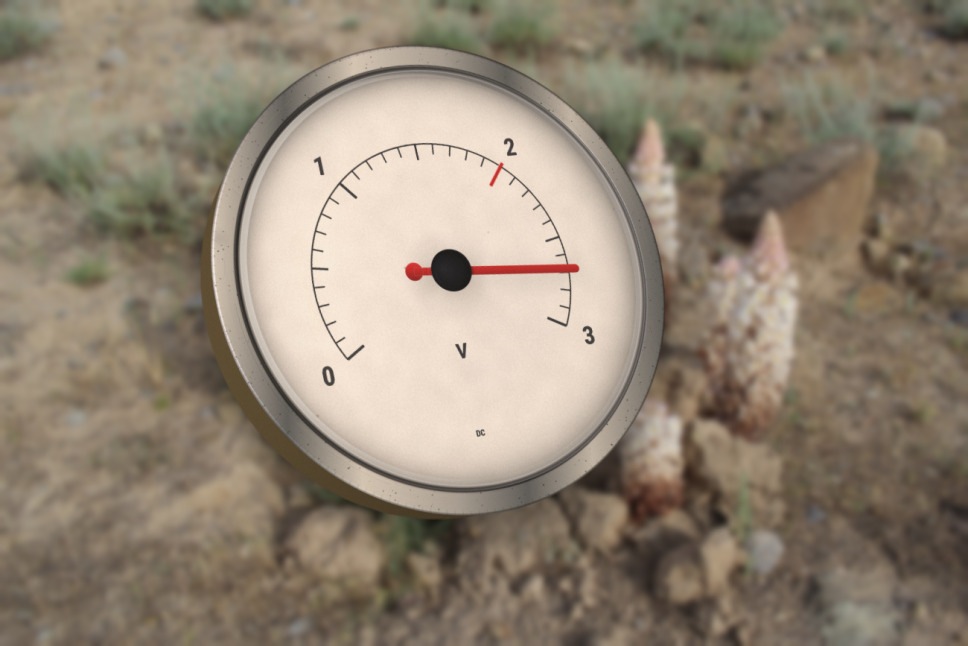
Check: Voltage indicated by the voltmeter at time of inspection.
2.7 V
